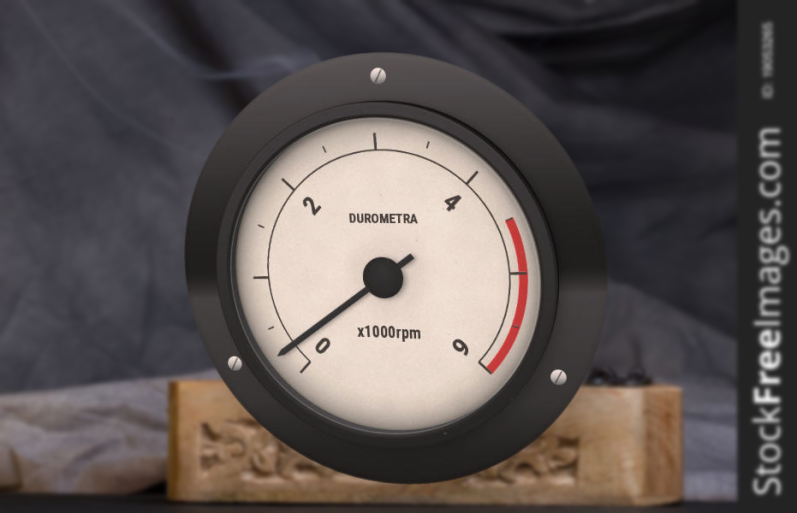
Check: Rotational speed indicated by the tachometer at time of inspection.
250 rpm
